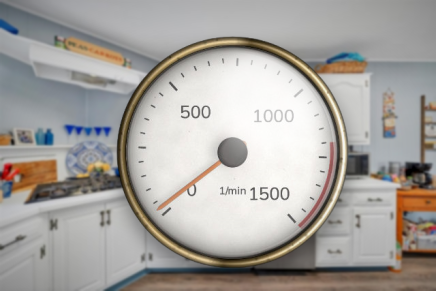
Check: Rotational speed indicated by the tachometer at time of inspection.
25 rpm
